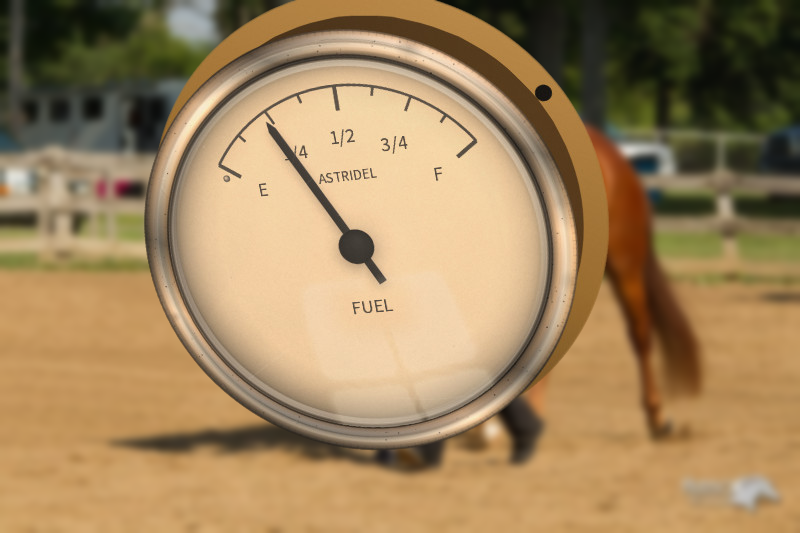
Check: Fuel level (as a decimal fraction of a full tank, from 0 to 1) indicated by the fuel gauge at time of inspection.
0.25
